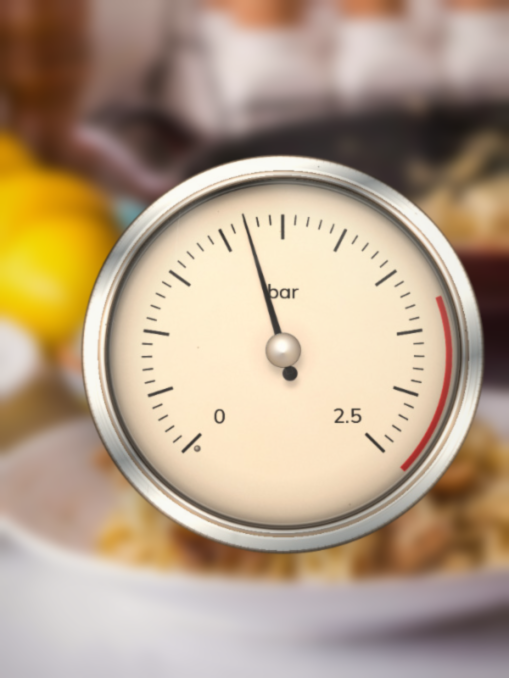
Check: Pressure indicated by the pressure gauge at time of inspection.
1.1 bar
